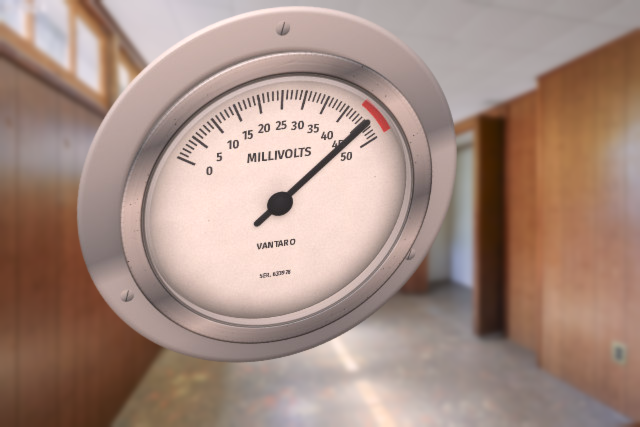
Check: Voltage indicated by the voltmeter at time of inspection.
45 mV
